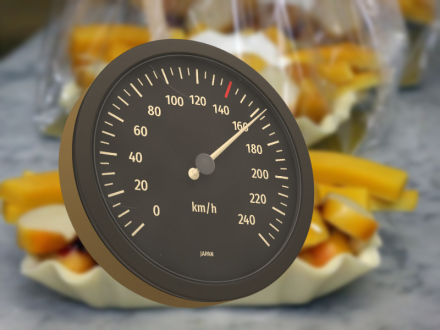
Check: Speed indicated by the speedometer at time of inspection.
162.5 km/h
